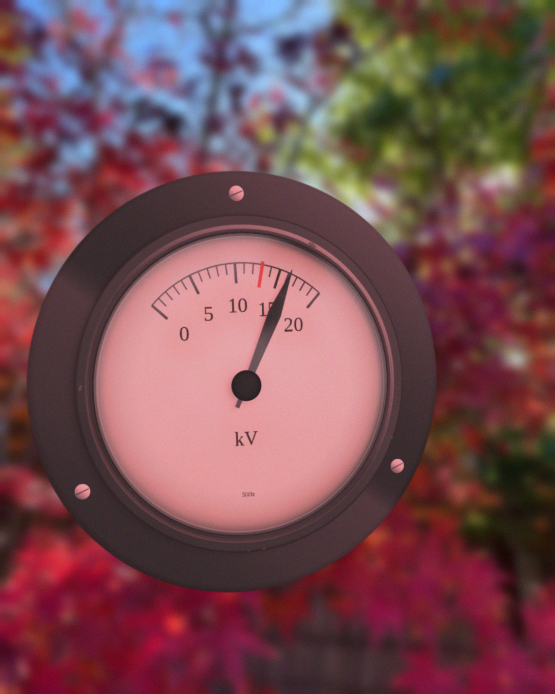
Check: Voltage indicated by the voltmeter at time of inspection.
16 kV
